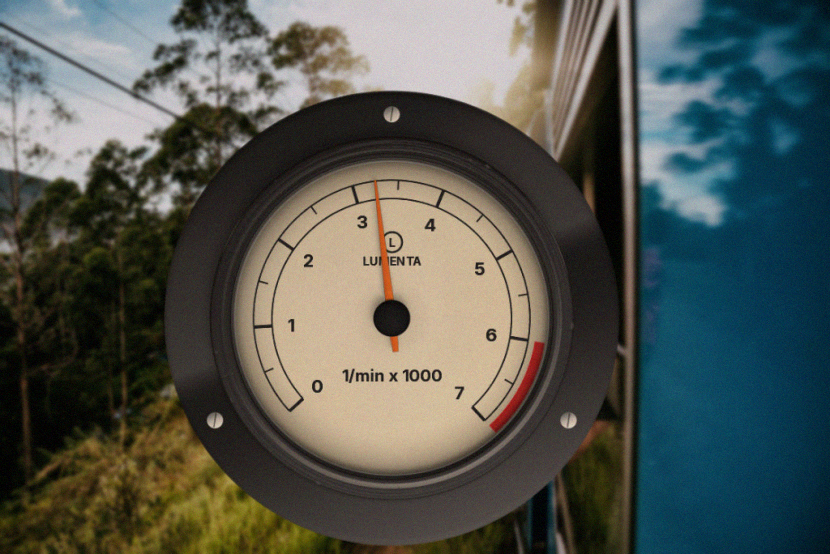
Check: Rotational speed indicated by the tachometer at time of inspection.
3250 rpm
